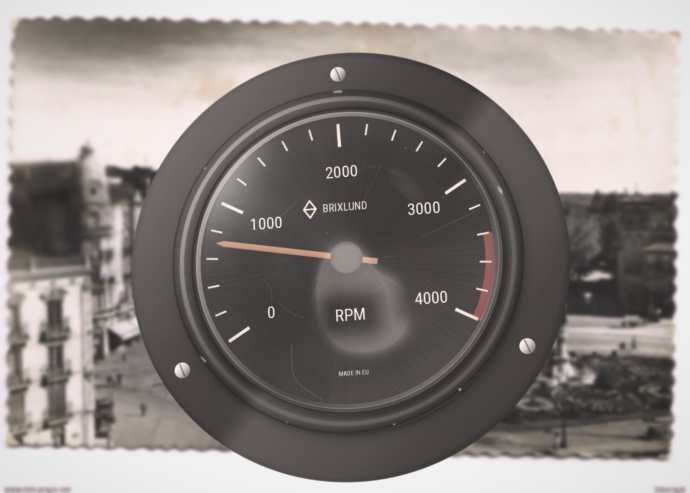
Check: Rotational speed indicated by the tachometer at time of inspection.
700 rpm
